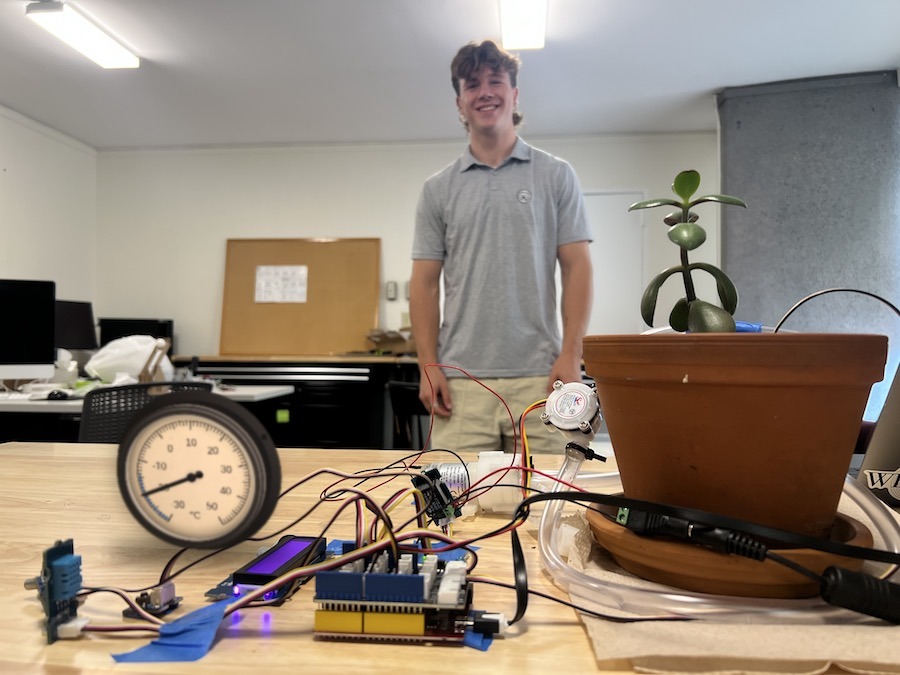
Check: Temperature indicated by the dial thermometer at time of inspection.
-20 °C
